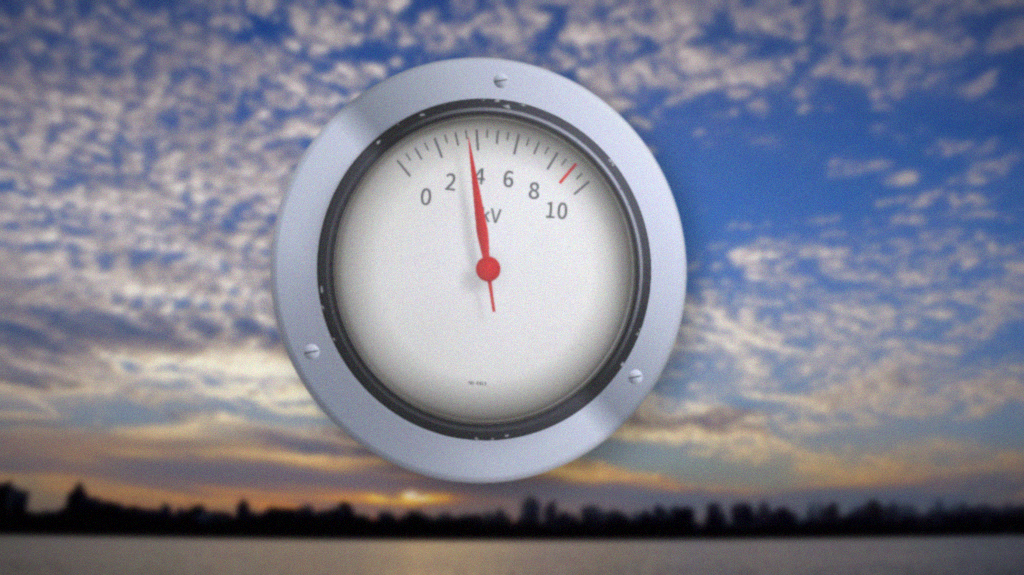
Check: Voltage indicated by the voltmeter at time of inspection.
3.5 kV
